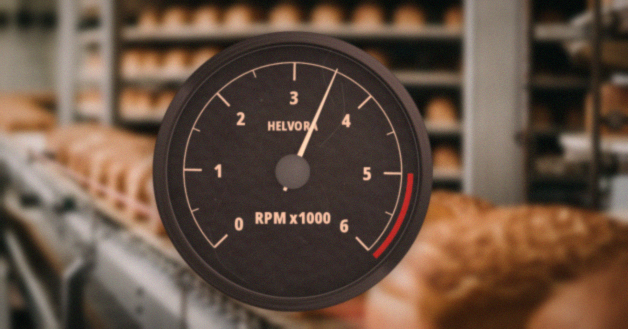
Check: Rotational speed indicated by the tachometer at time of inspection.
3500 rpm
